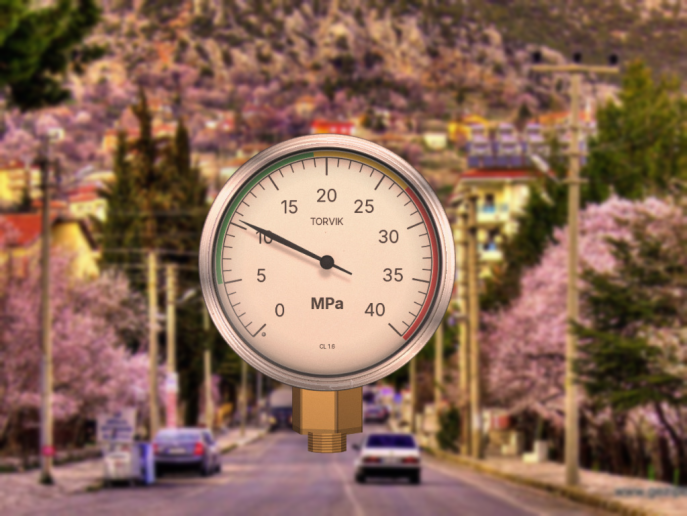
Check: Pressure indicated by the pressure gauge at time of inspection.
10.5 MPa
